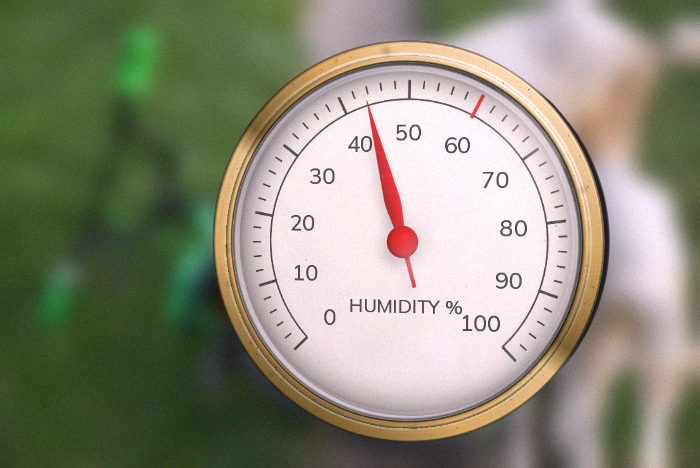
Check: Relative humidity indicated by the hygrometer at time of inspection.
44 %
